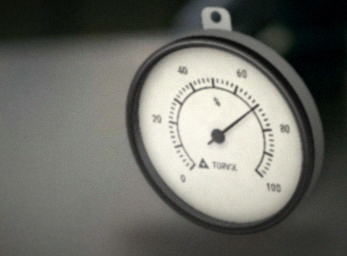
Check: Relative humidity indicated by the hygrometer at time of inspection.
70 %
